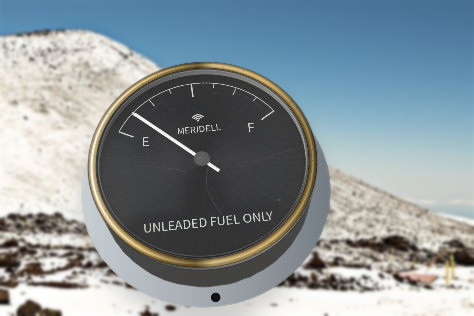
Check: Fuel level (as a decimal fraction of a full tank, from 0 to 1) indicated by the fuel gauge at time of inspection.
0.125
